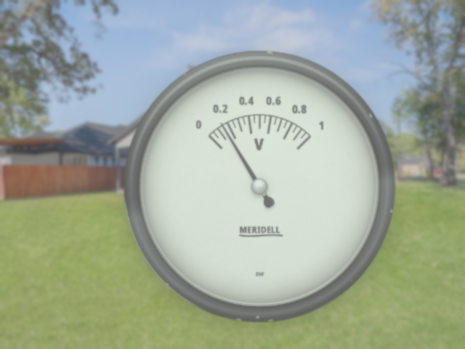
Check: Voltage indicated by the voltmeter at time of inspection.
0.15 V
